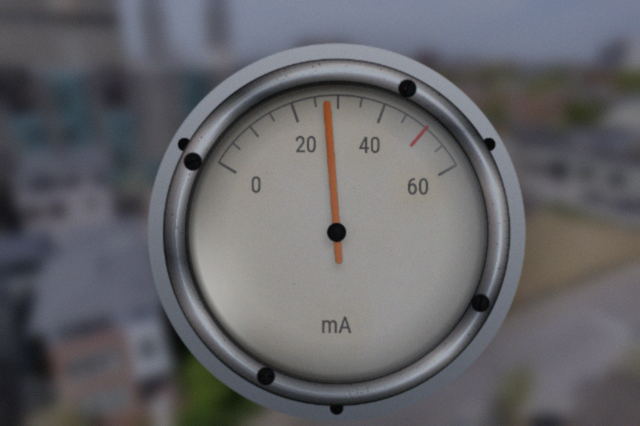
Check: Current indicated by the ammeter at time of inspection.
27.5 mA
